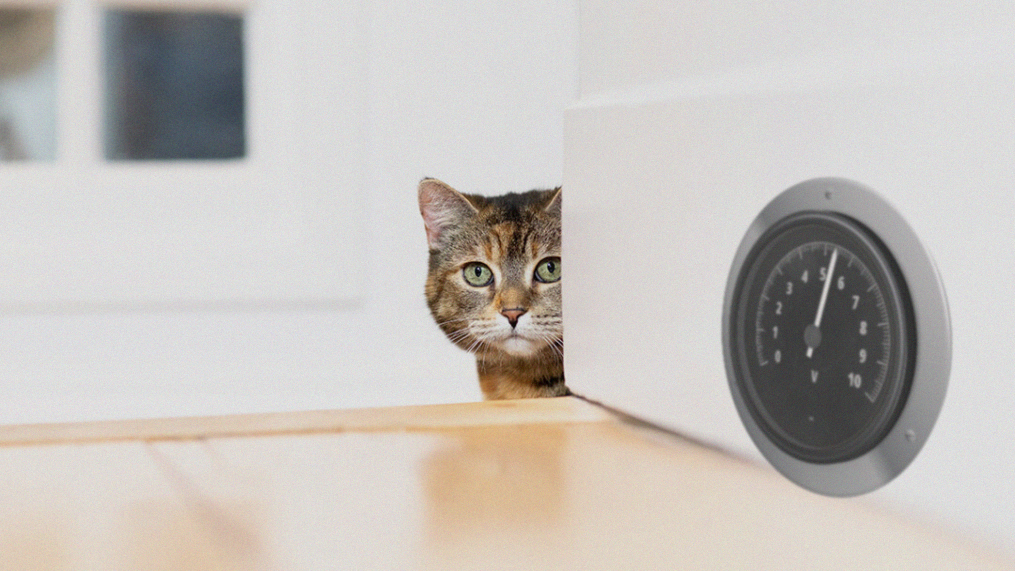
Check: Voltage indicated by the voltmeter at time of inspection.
5.5 V
